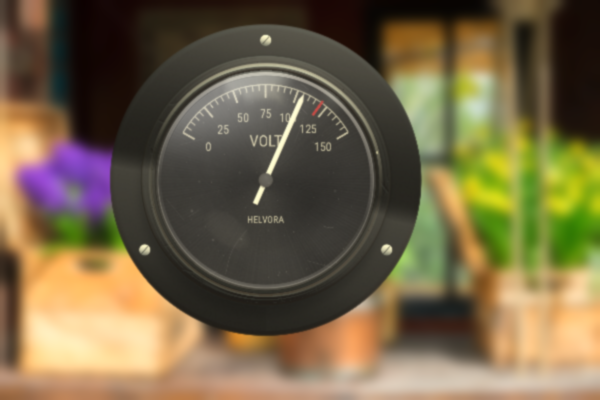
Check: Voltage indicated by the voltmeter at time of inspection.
105 V
